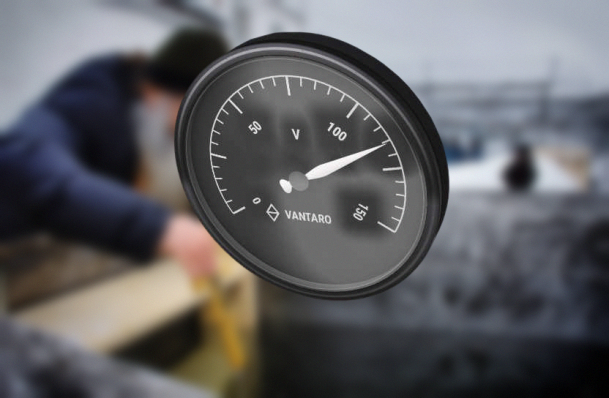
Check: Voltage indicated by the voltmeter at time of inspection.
115 V
